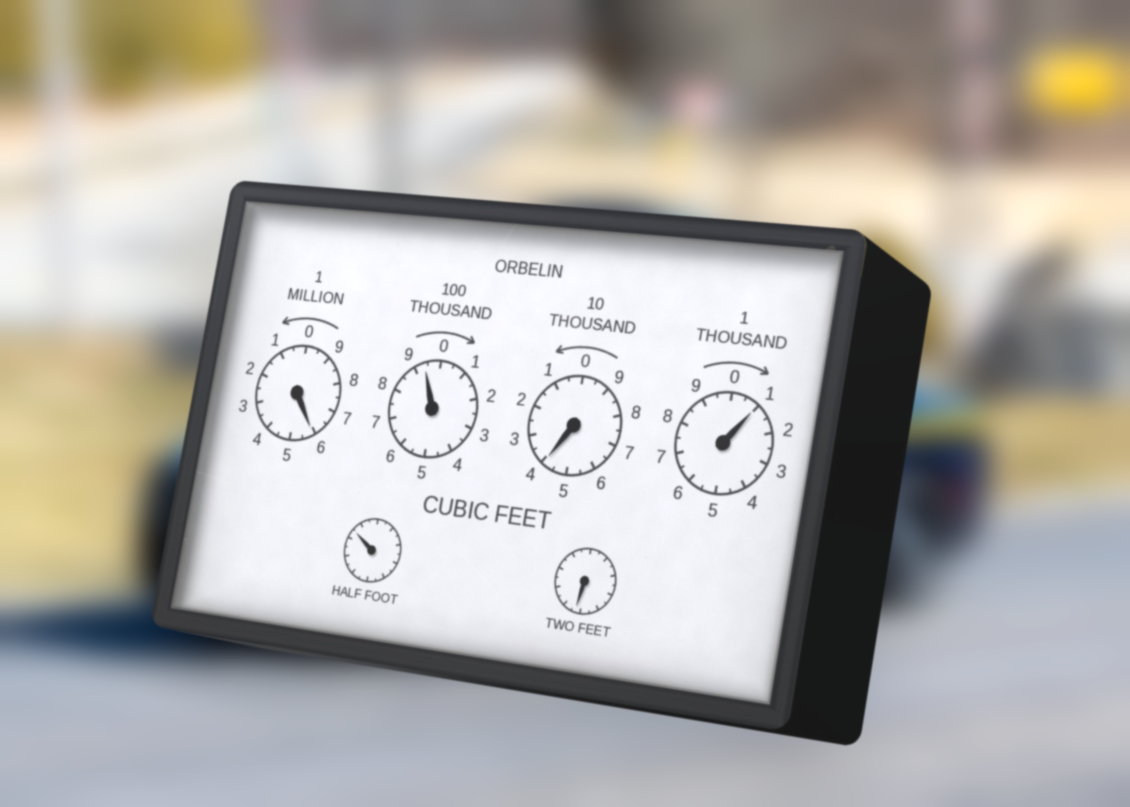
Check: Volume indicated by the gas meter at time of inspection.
594100 ft³
